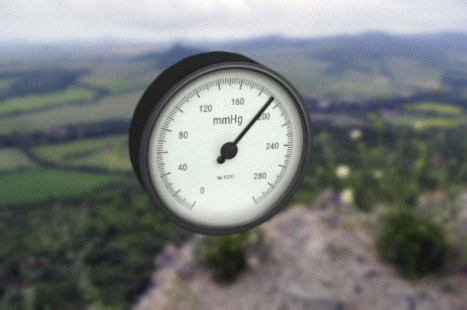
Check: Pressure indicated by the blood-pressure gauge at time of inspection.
190 mmHg
